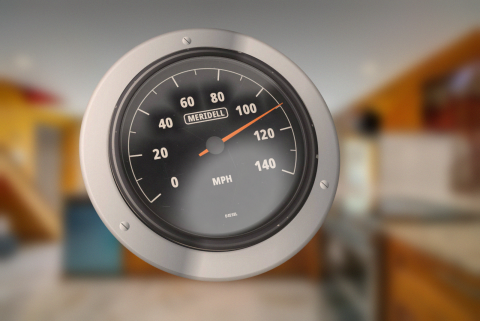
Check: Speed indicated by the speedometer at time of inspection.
110 mph
